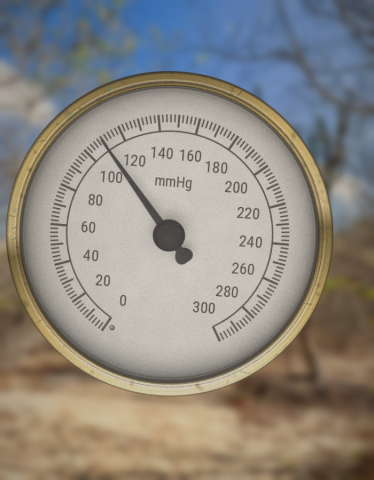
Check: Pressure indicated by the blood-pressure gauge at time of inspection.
110 mmHg
